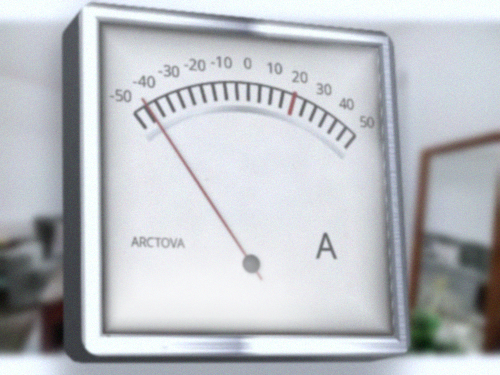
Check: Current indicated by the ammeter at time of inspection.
-45 A
